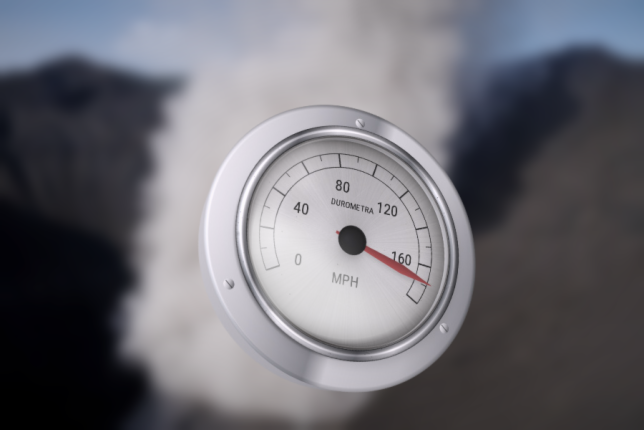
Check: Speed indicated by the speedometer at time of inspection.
170 mph
